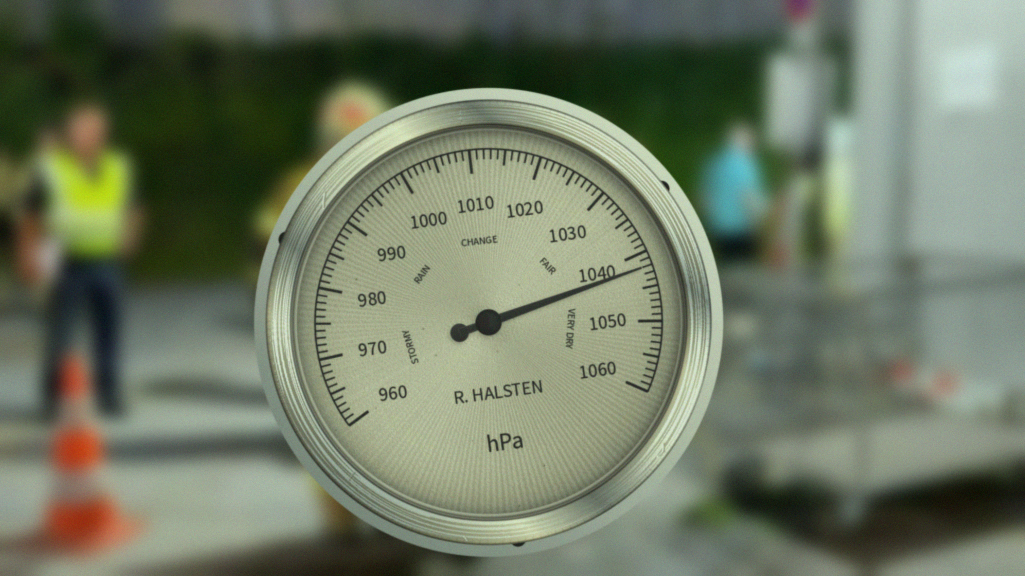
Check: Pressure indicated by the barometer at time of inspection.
1042 hPa
